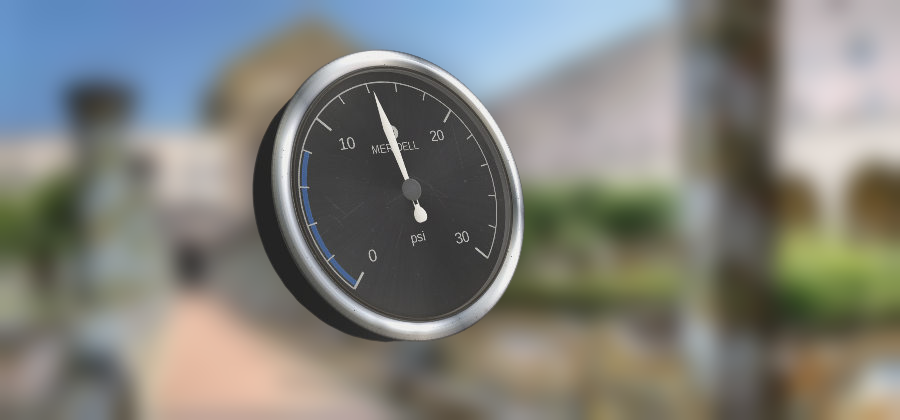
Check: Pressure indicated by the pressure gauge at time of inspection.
14 psi
